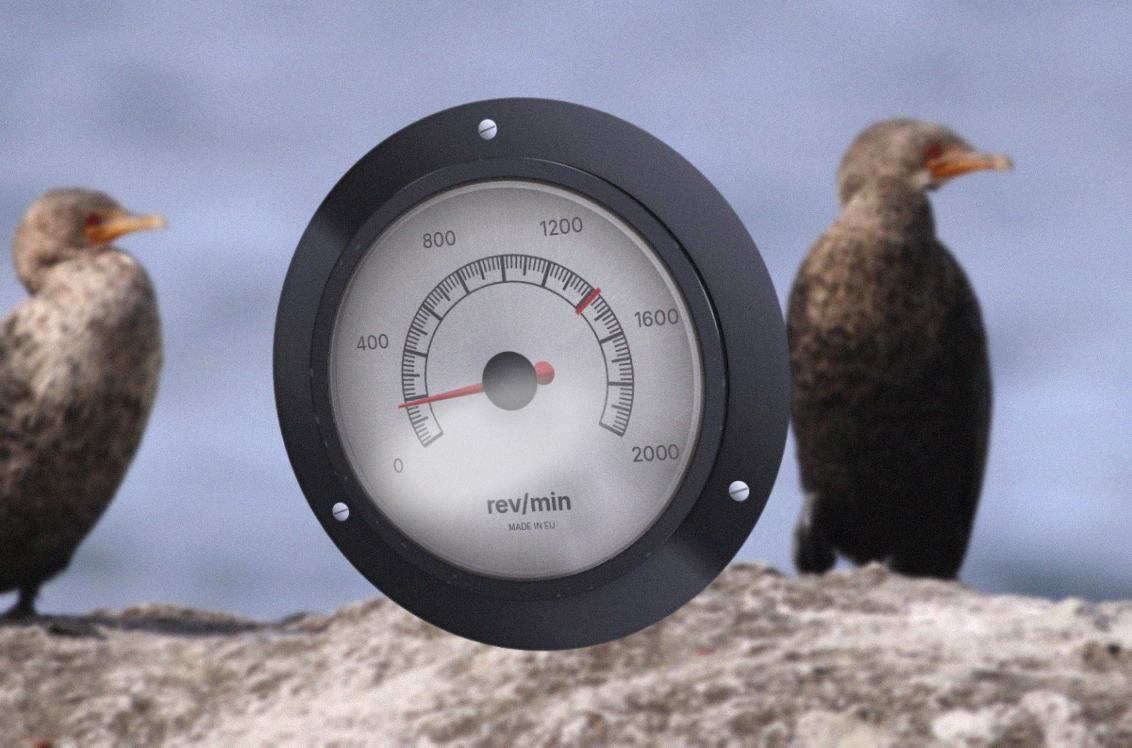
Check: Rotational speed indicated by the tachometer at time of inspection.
180 rpm
